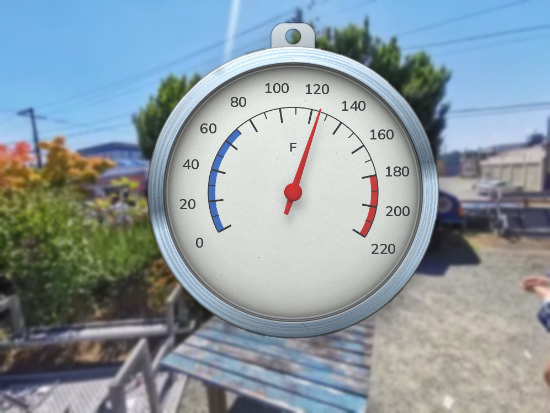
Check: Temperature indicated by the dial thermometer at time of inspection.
125 °F
